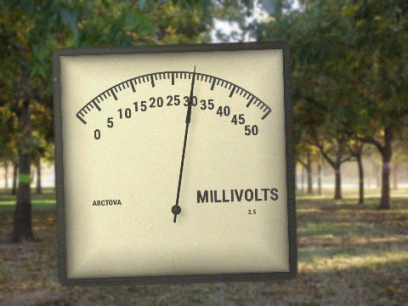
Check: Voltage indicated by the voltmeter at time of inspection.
30 mV
